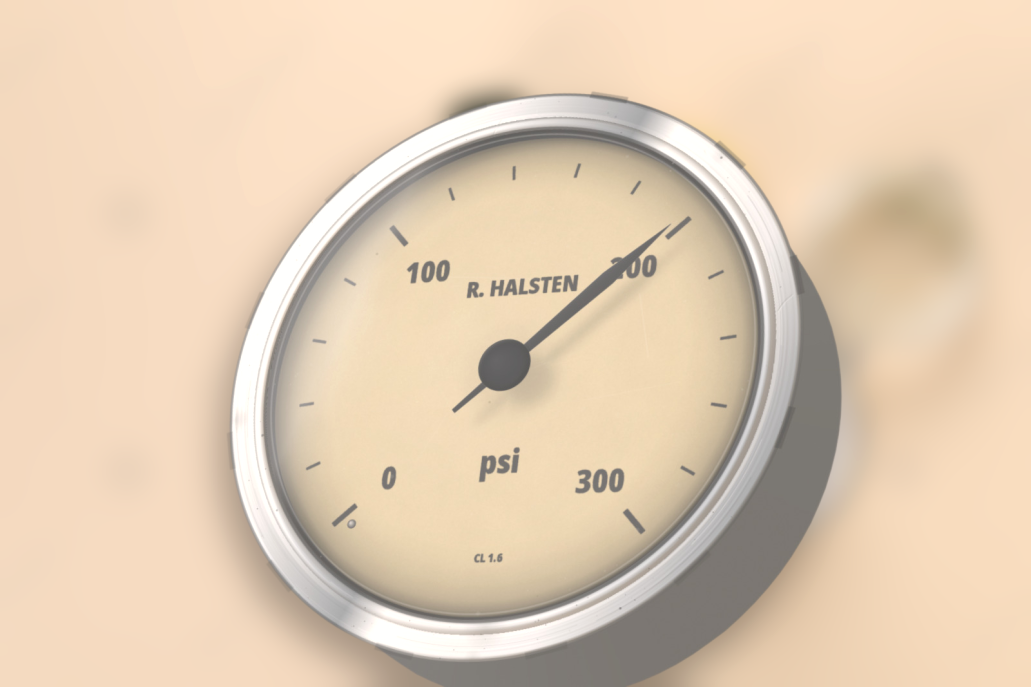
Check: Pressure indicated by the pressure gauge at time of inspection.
200 psi
